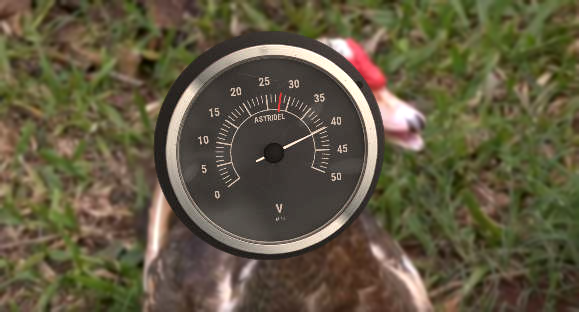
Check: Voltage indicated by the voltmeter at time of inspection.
40 V
